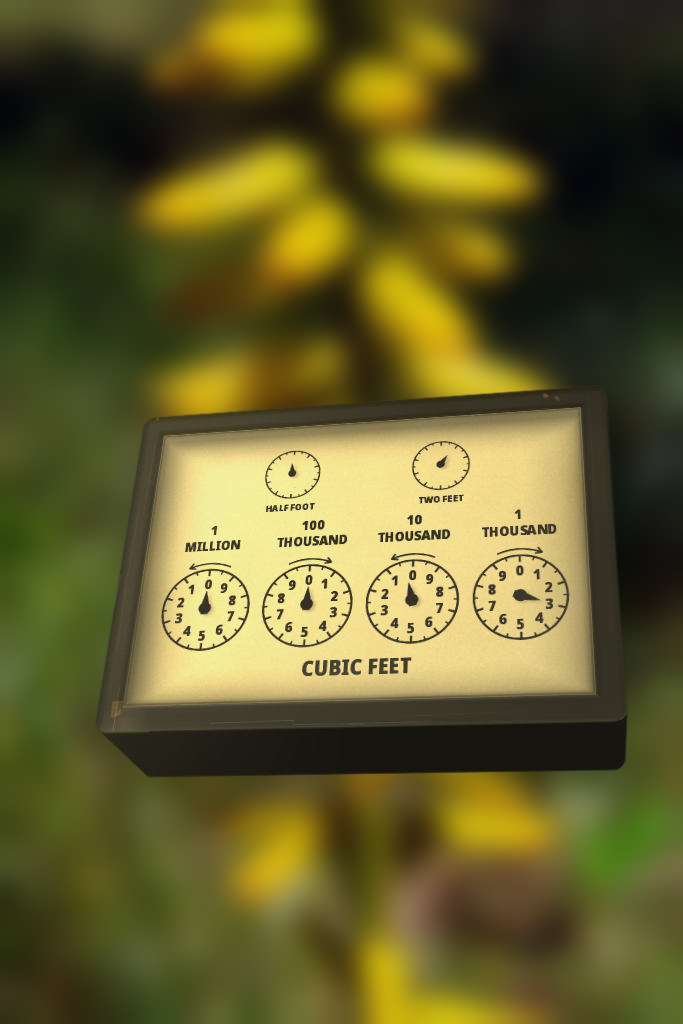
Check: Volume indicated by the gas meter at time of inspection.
300 ft³
